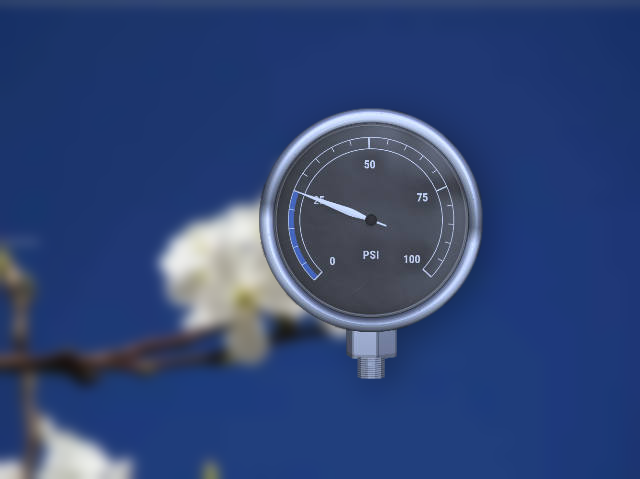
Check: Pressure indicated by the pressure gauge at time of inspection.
25 psi
